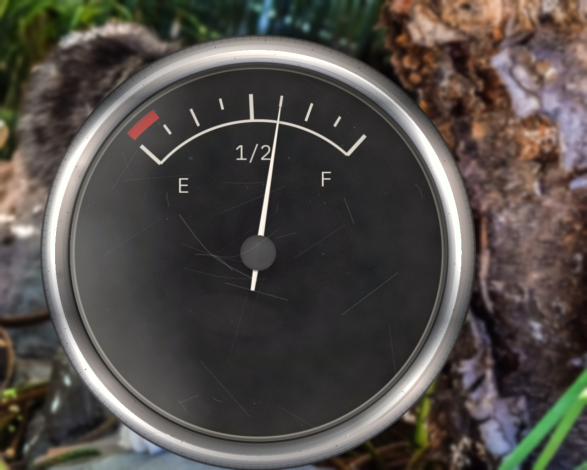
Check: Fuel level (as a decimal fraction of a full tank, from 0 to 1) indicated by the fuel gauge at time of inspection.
0.625
